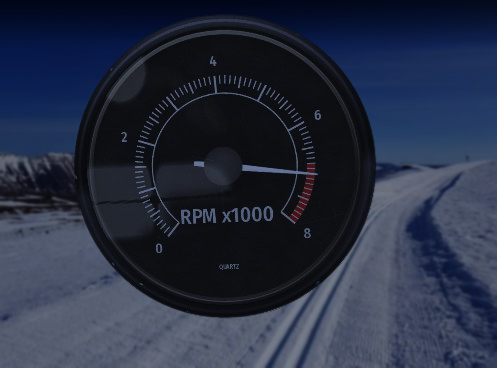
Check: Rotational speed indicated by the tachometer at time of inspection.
7000 rpm
